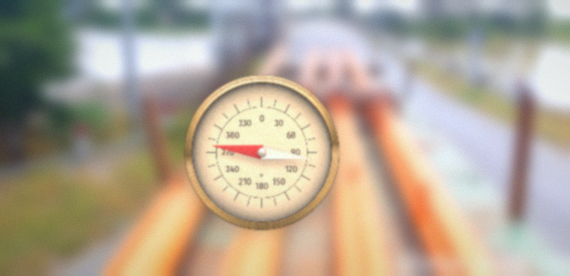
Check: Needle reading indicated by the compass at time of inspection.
277.5 °
